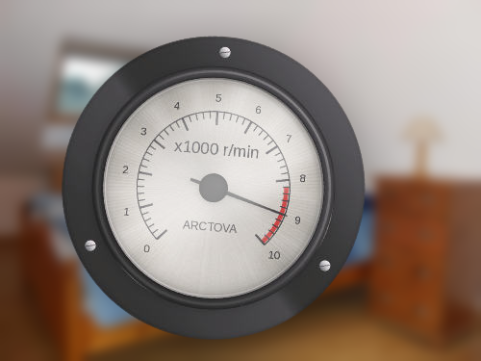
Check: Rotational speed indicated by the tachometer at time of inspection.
9000 rpm
